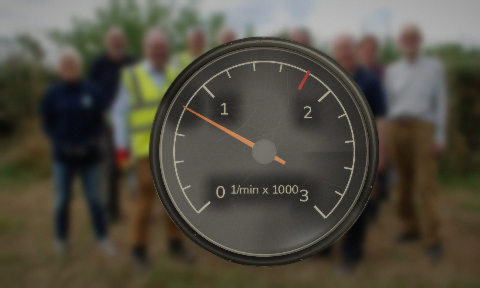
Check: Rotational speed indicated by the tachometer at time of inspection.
800 rpm
